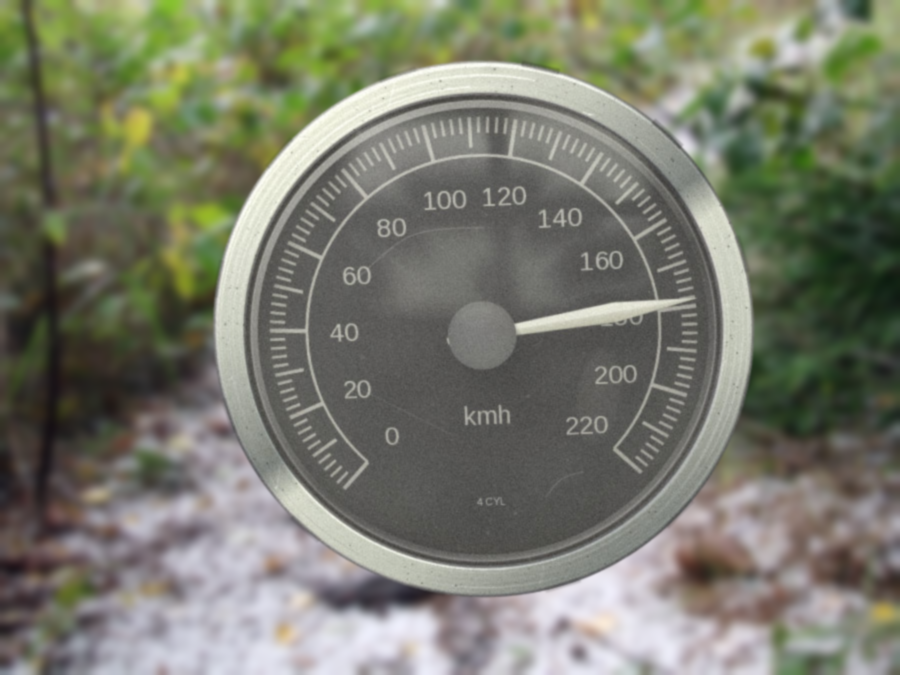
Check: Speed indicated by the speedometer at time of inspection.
178 km/h
